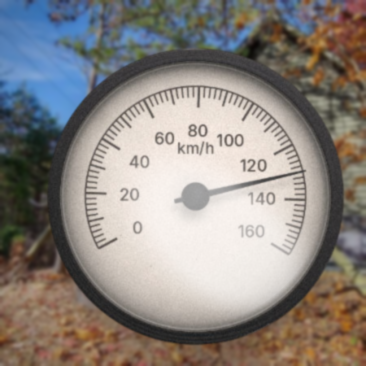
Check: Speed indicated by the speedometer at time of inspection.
130 km/h
